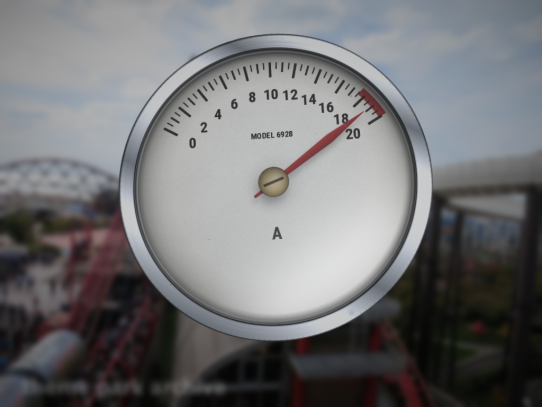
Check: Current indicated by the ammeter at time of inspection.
19 A
